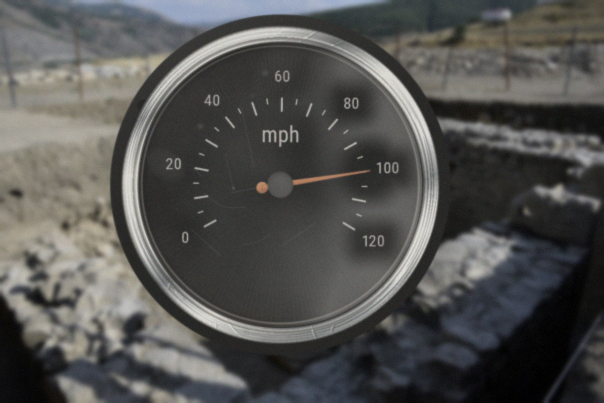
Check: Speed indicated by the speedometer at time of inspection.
100 mph
